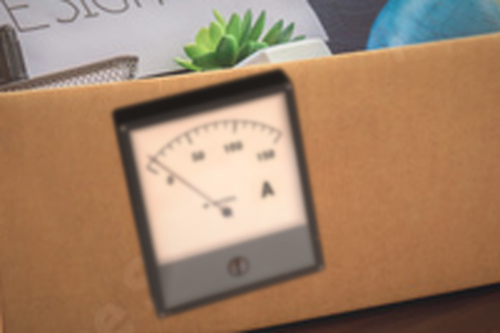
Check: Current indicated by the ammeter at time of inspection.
10 A
